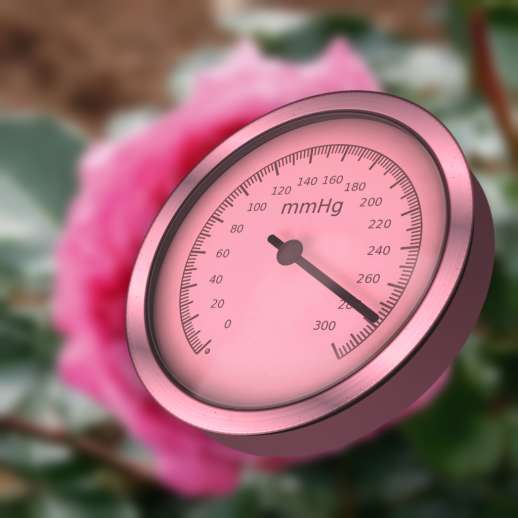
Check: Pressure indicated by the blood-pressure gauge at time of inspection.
278 mmHg
